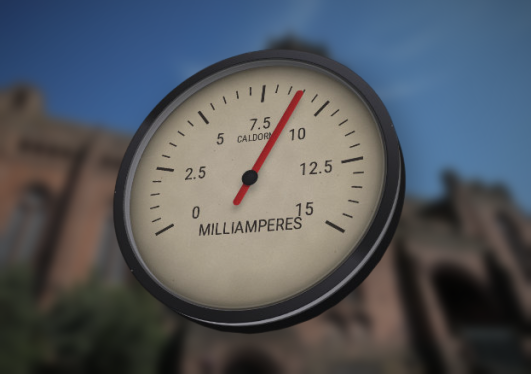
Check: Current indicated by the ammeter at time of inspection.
9 mA
